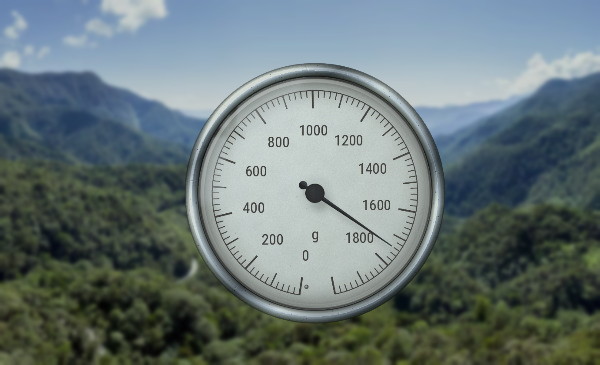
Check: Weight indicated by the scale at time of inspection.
1740 g
